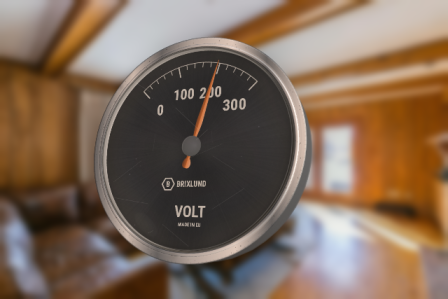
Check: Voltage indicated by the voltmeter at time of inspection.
200 V
